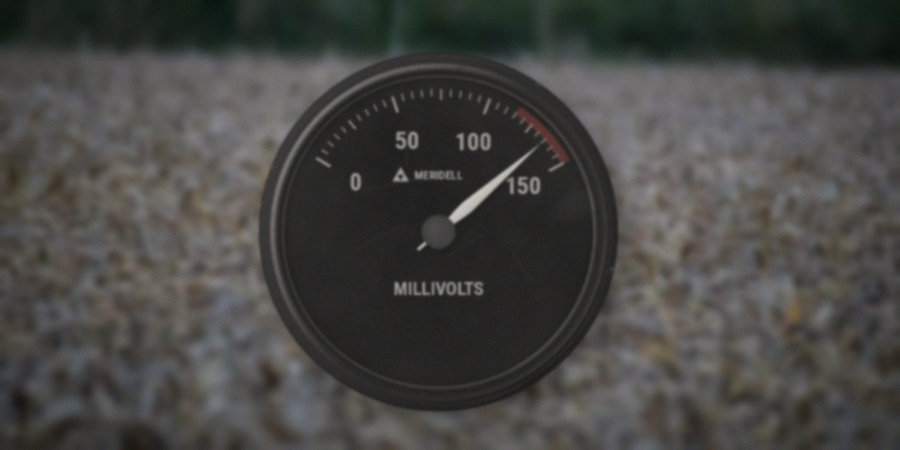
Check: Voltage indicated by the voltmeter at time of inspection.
135 mV
